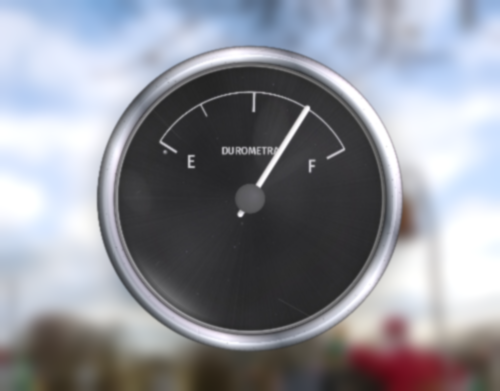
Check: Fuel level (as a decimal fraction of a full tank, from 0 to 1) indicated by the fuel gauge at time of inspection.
0.75
